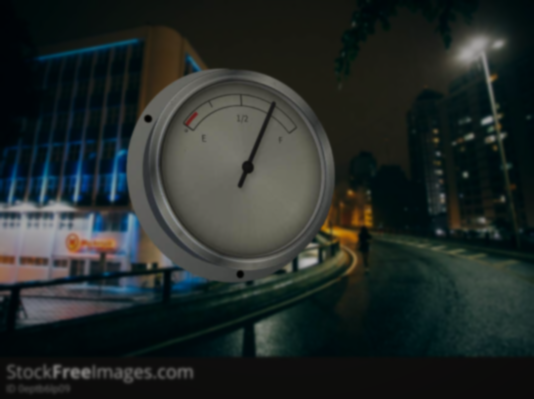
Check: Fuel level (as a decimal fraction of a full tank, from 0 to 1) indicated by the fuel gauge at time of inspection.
0.75
